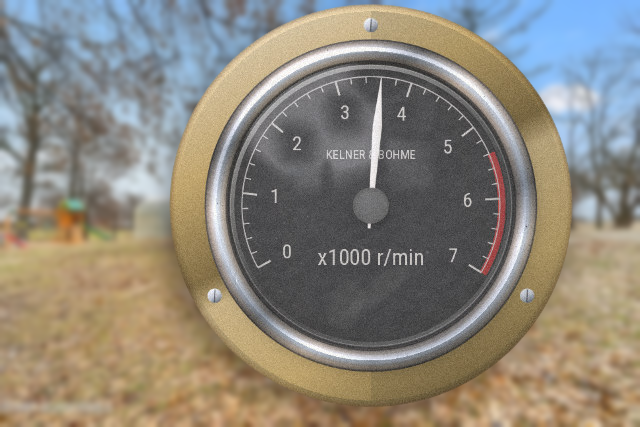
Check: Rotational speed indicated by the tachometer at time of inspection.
3600 rpm
